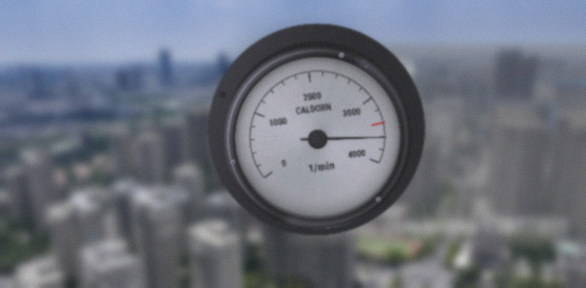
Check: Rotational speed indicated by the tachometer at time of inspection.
3600 rpm
